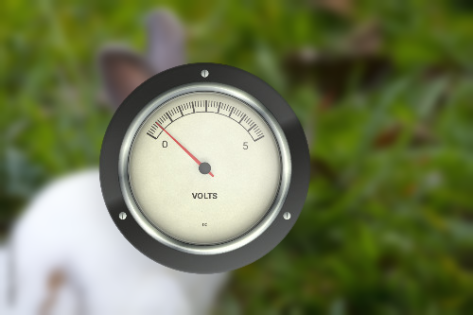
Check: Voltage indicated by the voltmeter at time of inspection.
0.5 V
